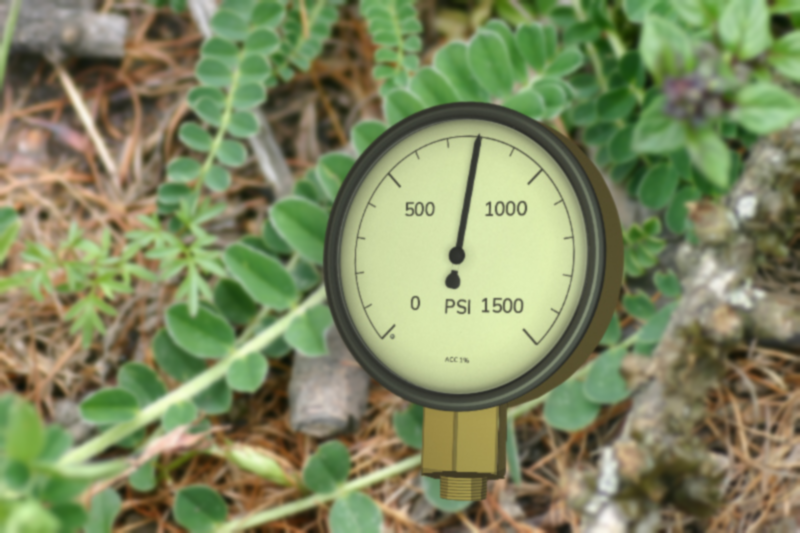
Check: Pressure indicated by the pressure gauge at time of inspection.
800 psi
